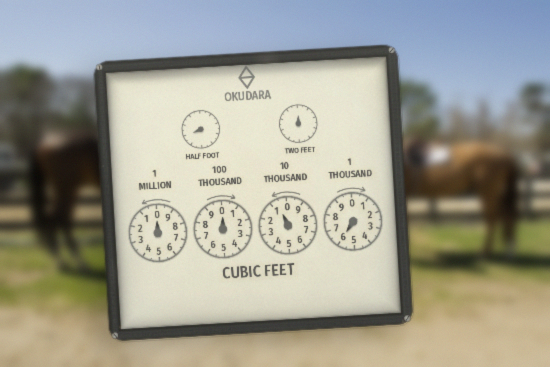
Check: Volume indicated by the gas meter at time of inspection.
600 ft³
